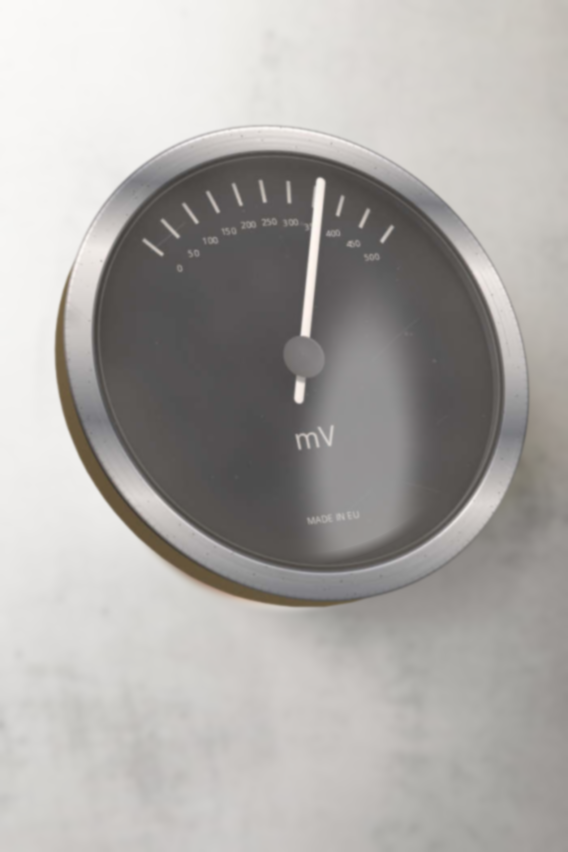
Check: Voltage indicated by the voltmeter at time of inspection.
350 mV
